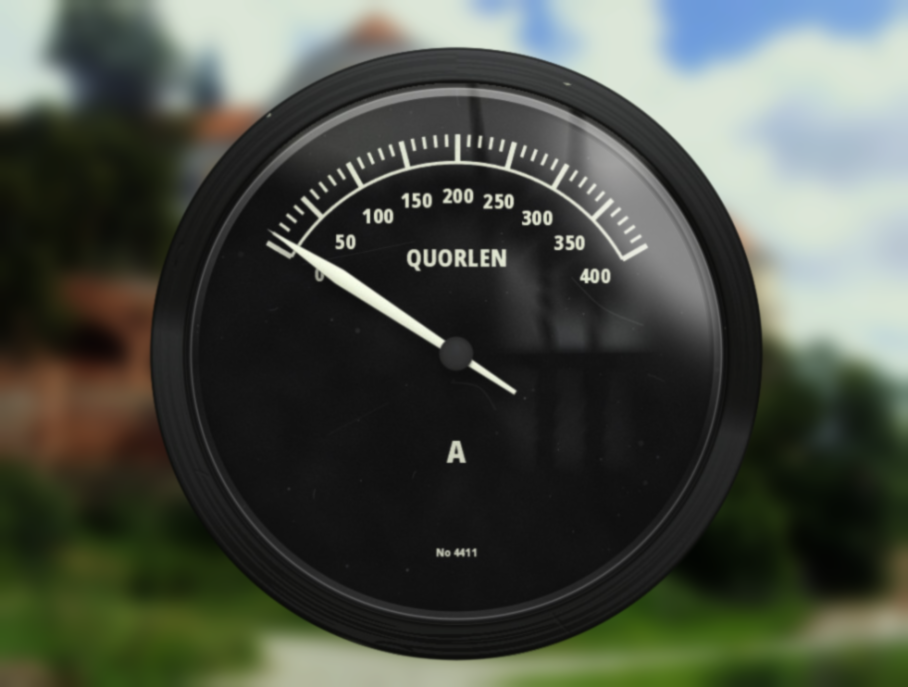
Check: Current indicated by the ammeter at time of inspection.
10 A
